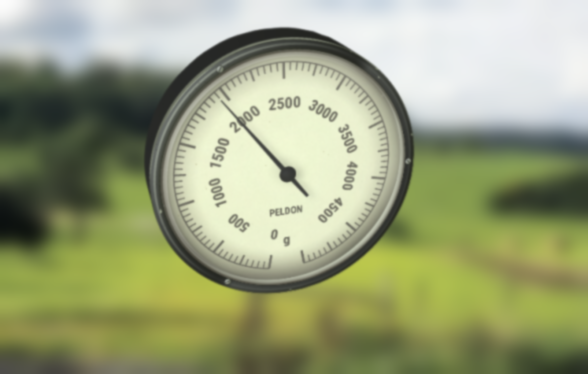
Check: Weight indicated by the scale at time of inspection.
1950 g
